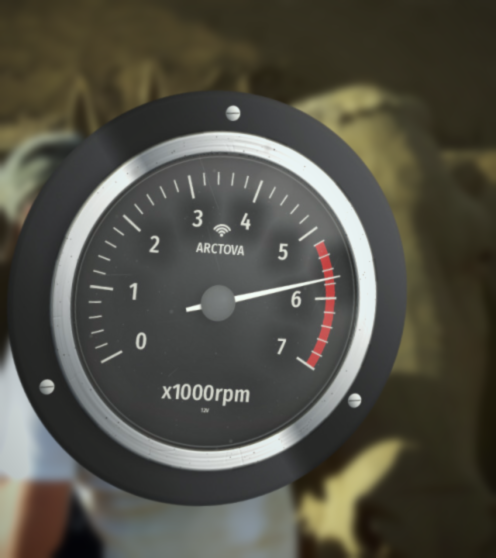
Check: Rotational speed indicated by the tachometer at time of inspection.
5700 rpm
